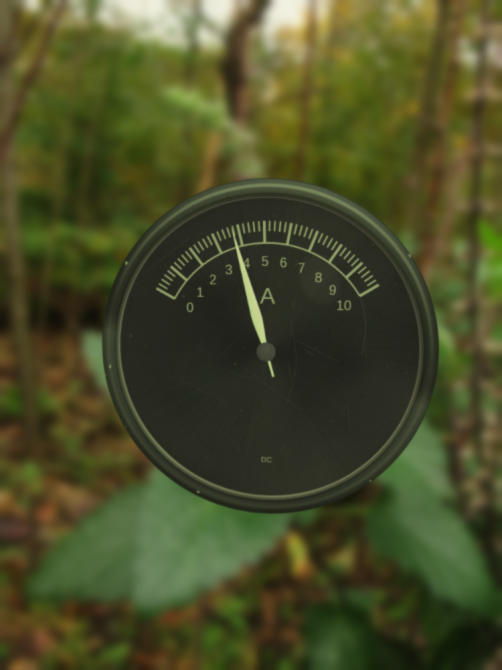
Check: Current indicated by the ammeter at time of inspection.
3.8 A
